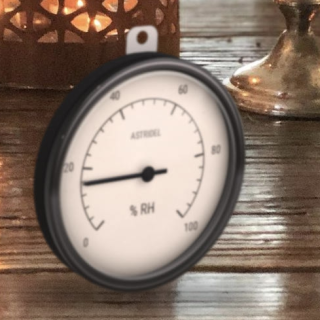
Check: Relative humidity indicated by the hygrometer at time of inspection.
16 %
